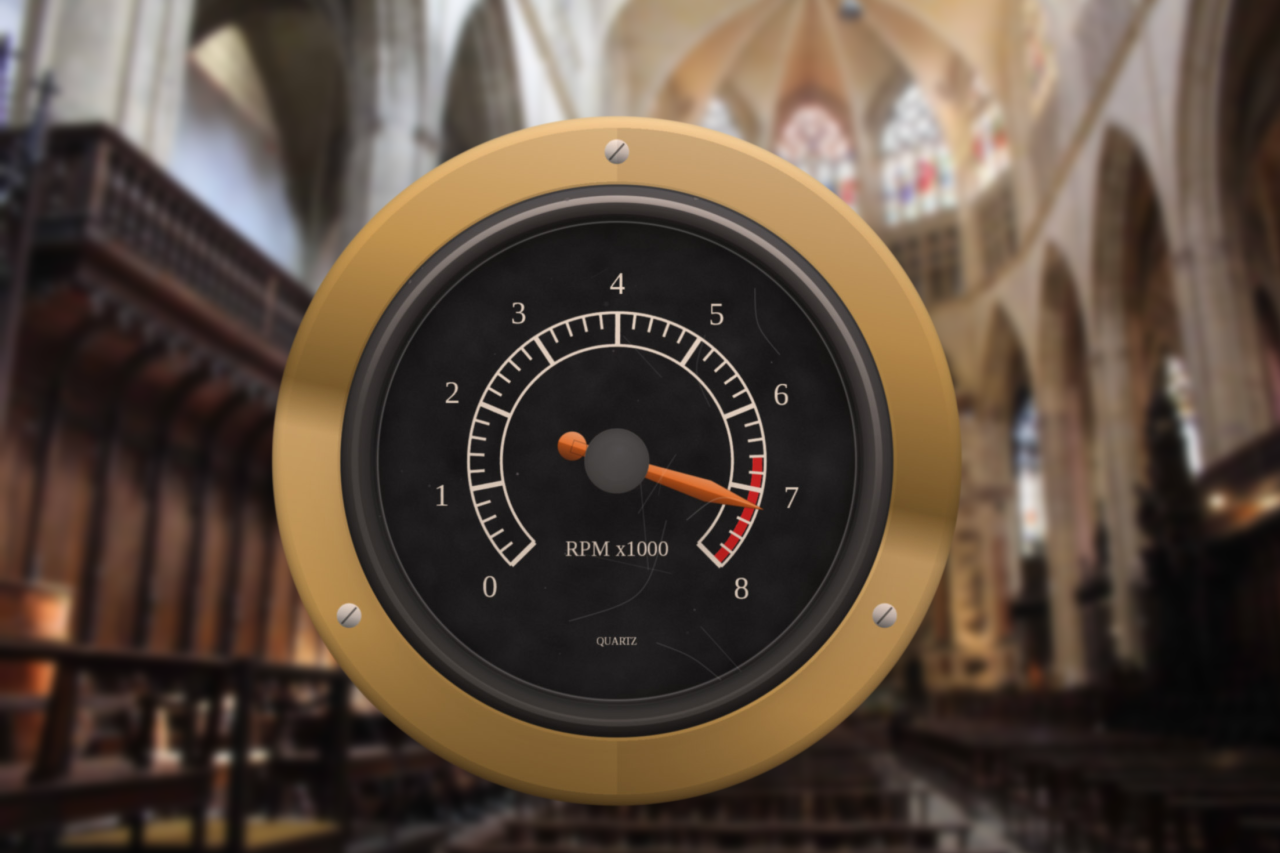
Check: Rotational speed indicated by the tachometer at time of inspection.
7200 rpm
